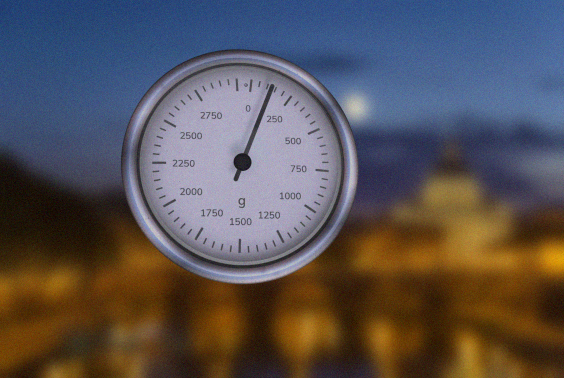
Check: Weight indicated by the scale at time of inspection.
125 g
